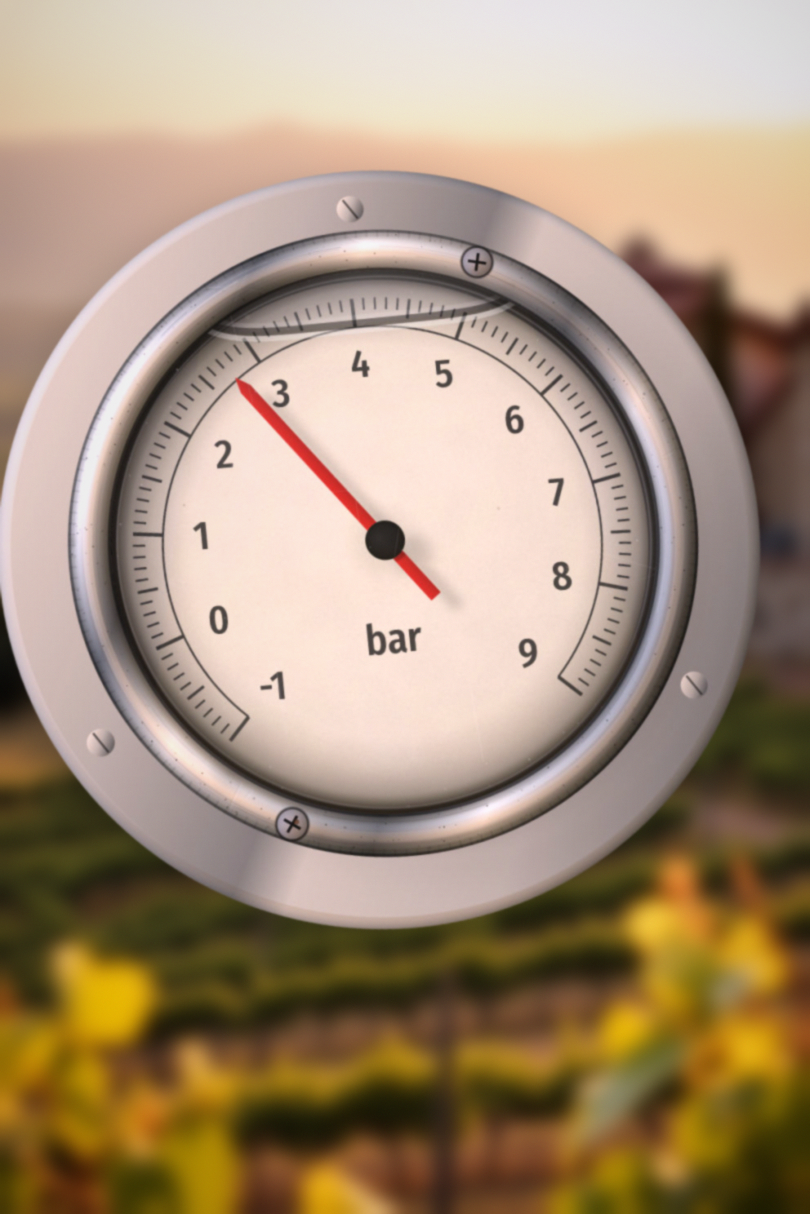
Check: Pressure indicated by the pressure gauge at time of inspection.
2.7 bar
